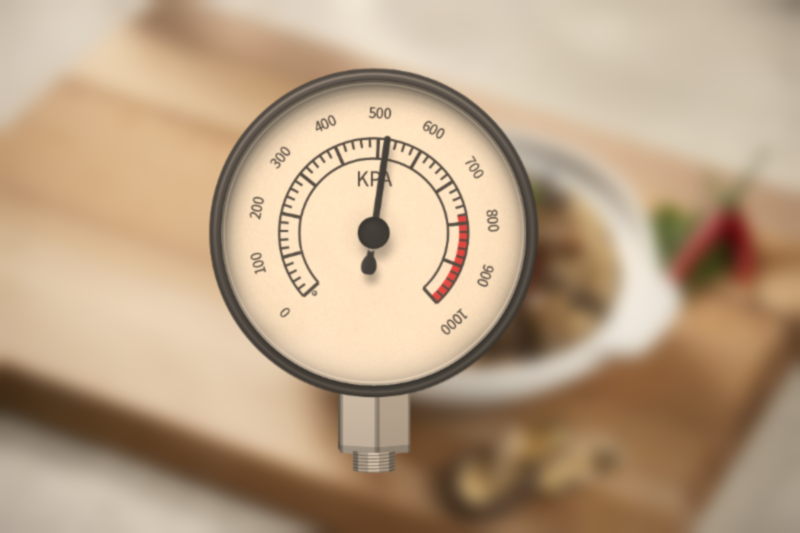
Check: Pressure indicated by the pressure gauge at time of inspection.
520 kPa
